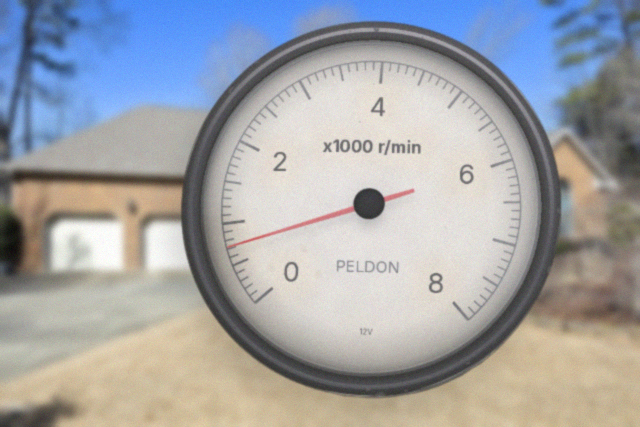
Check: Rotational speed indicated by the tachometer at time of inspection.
700 rpm
